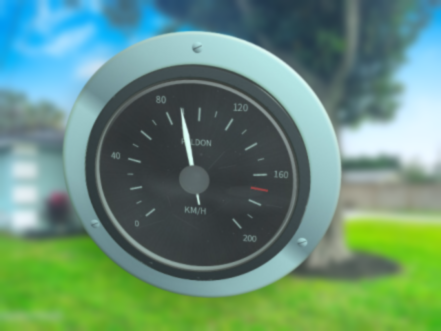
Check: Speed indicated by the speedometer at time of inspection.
90 km/h
